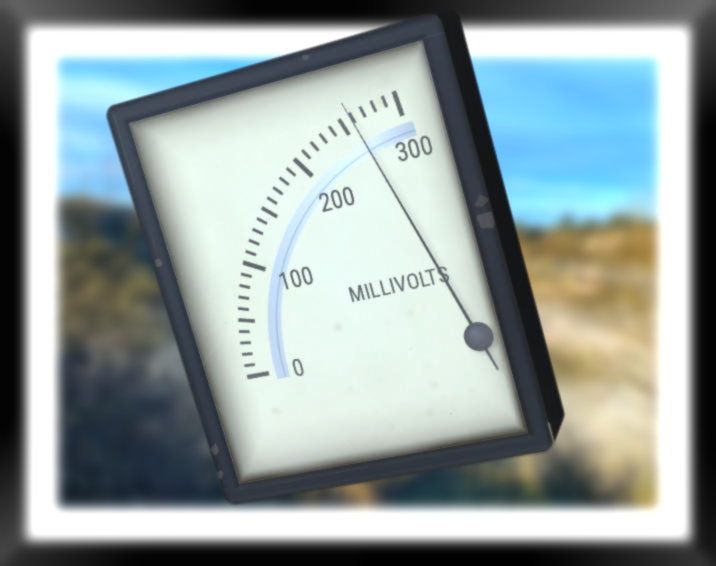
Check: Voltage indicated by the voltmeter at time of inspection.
260 mV
